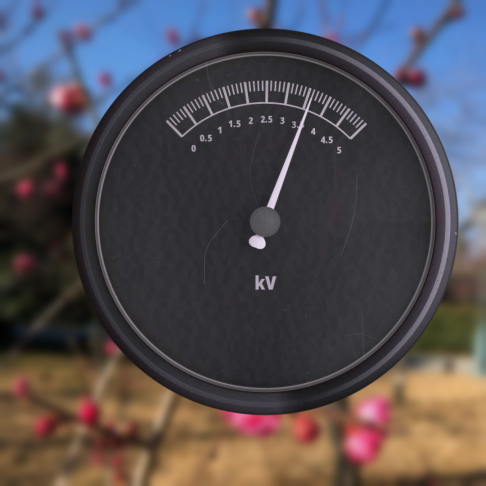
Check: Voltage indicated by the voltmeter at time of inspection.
3.6 kV
